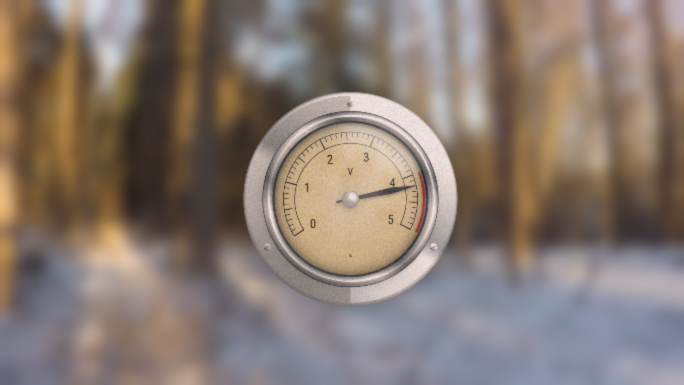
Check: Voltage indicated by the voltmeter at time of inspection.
4.2 V
